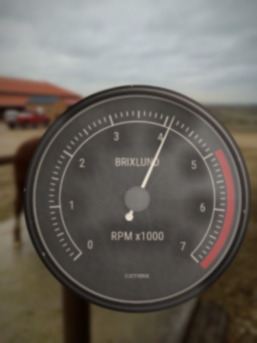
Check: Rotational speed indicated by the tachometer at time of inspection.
4100 rpm
